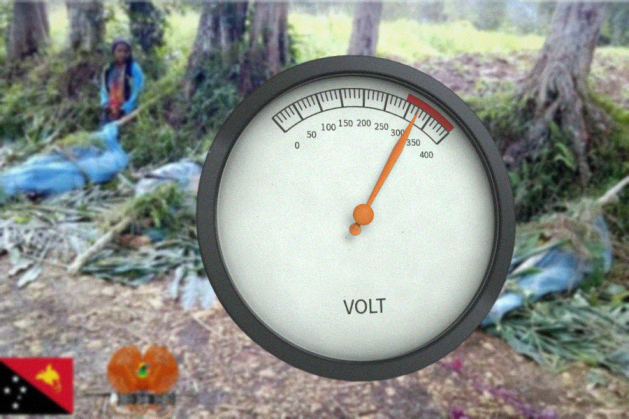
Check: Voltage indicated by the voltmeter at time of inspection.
320 V
